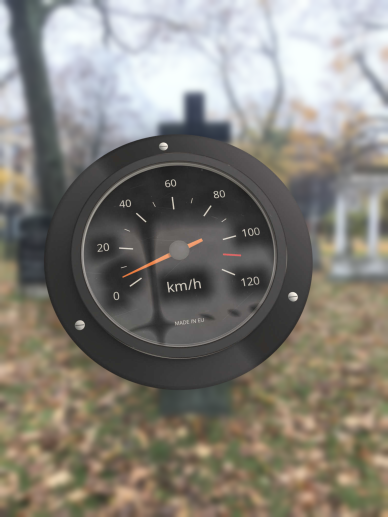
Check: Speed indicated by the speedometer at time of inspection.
5 km/h
